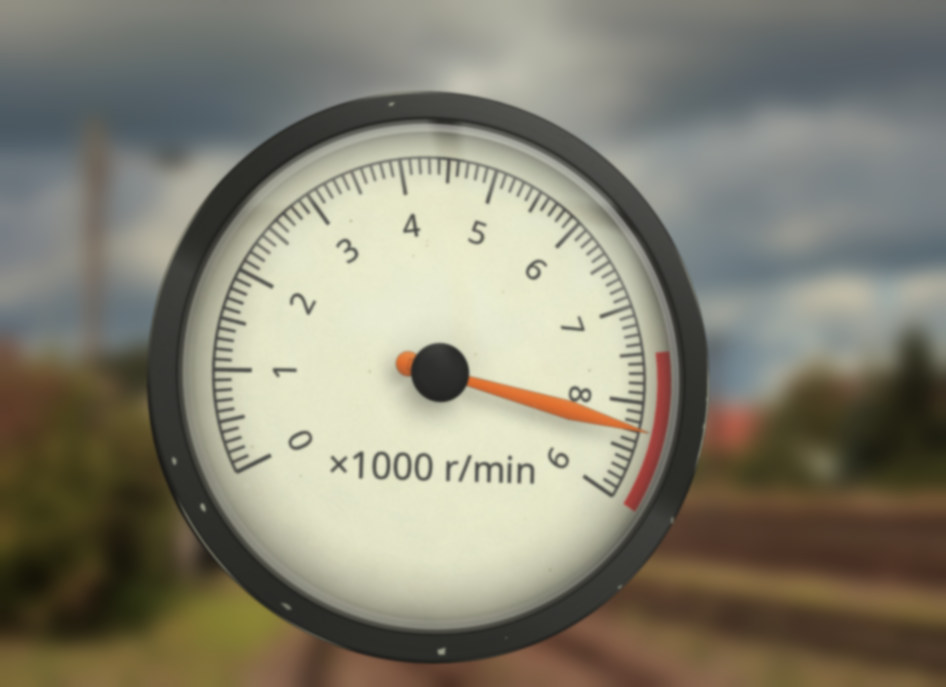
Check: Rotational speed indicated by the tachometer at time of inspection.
8300 rpm
